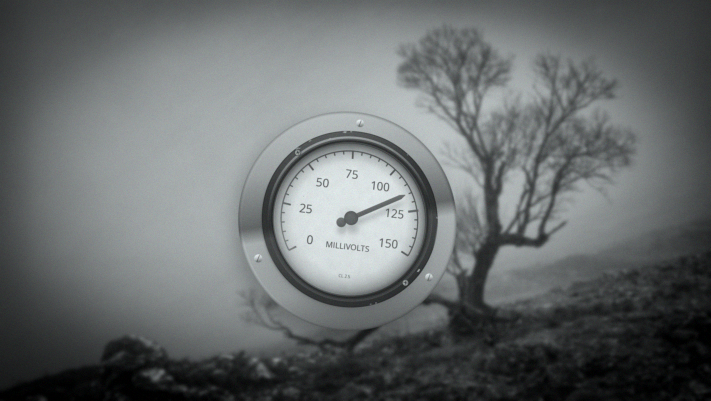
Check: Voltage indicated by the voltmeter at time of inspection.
115 mV
